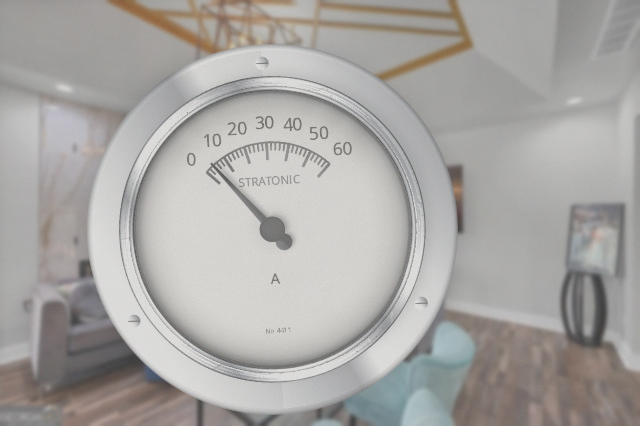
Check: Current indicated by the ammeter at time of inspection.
4 A
